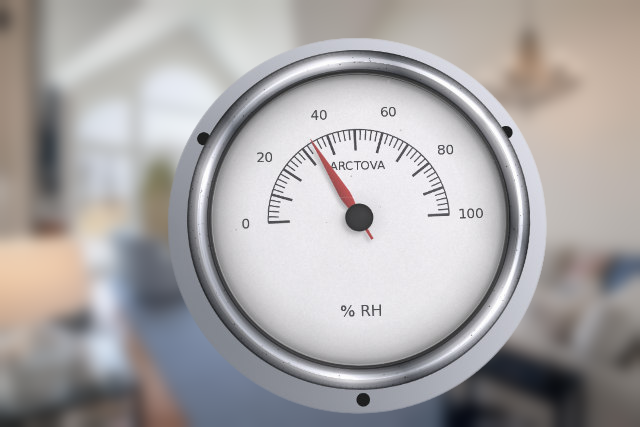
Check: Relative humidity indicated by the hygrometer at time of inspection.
34 %
